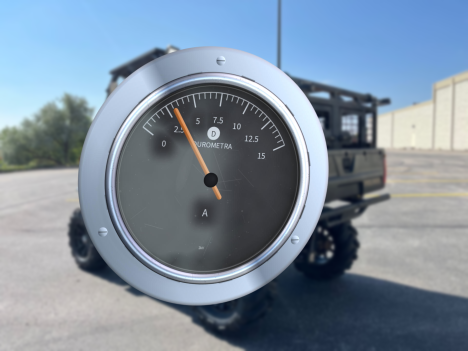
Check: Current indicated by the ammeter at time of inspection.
3 A
